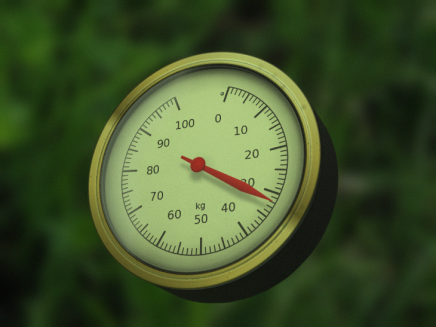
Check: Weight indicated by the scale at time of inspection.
32 kg
